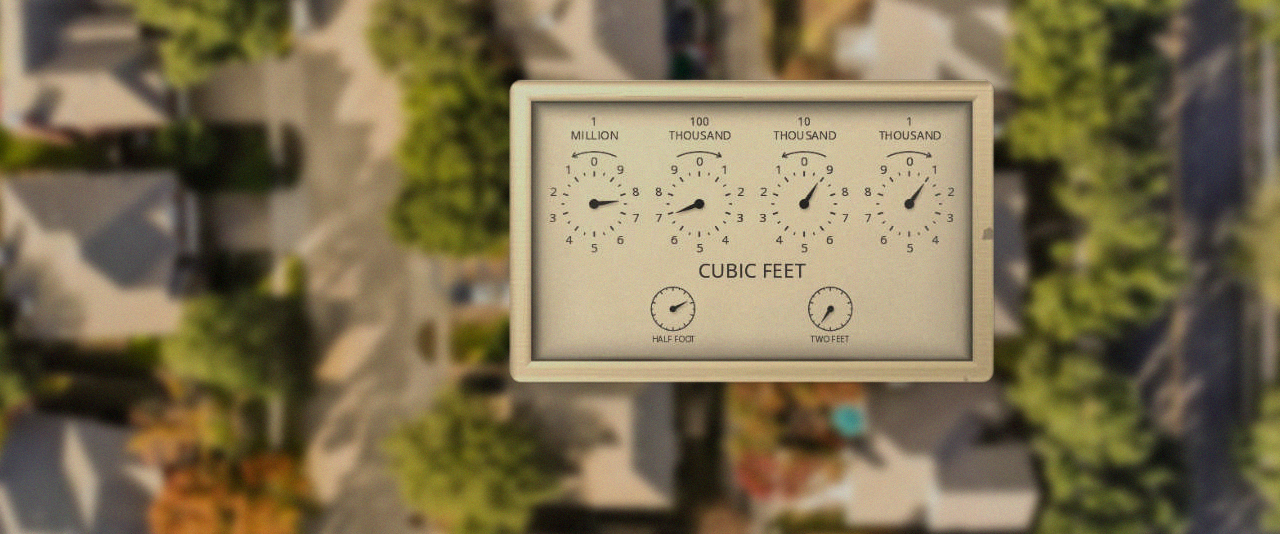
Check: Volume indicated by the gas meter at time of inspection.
769100 ft³
